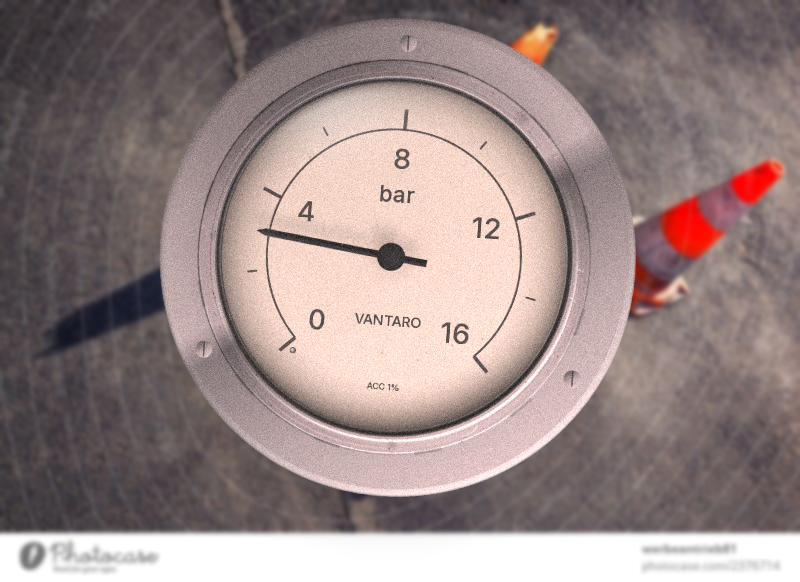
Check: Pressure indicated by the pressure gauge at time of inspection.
3 bar
